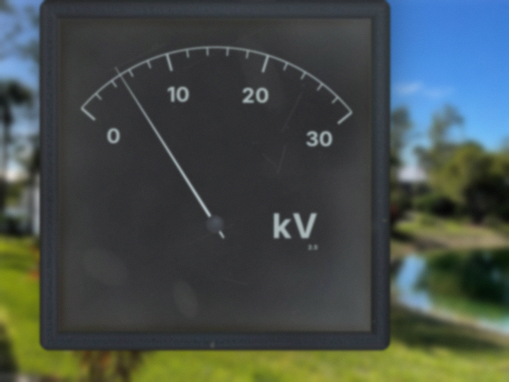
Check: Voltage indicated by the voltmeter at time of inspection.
5 kV
